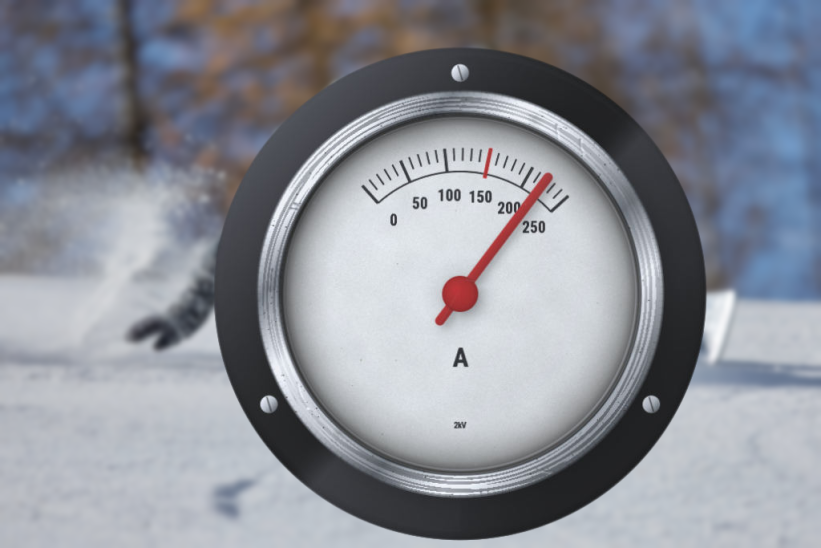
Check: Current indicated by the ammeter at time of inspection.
220 A
